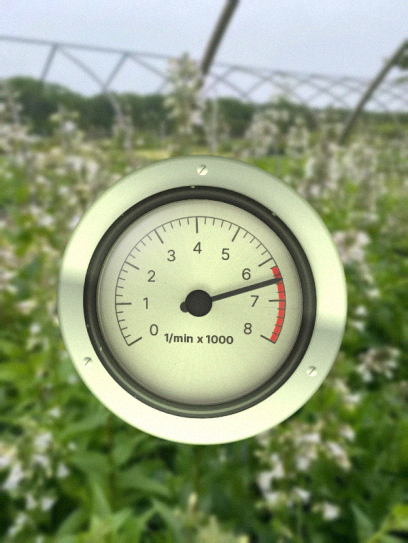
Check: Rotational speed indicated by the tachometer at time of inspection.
6500 rpm
